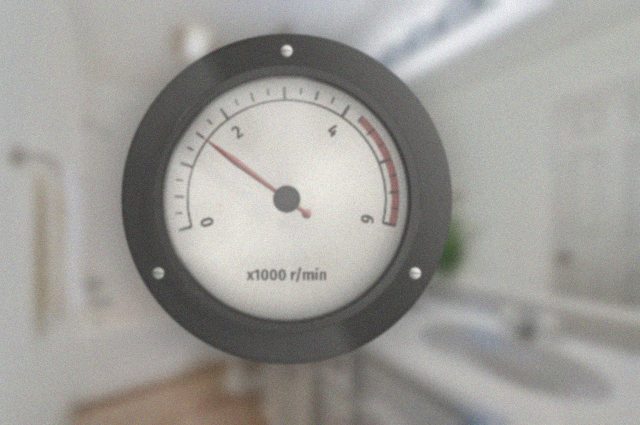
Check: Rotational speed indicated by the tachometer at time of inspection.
1500 rpm
